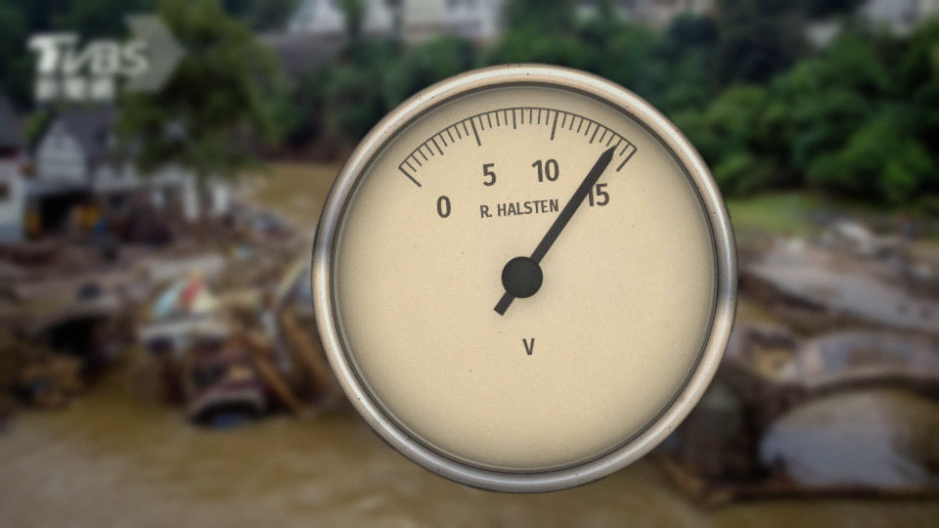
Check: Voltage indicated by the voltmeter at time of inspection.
14 V
